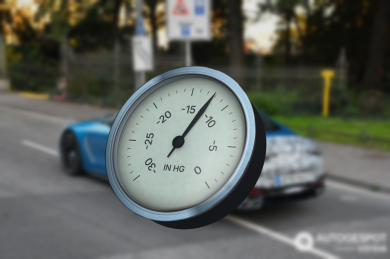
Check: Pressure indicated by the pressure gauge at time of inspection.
-12 inHg
